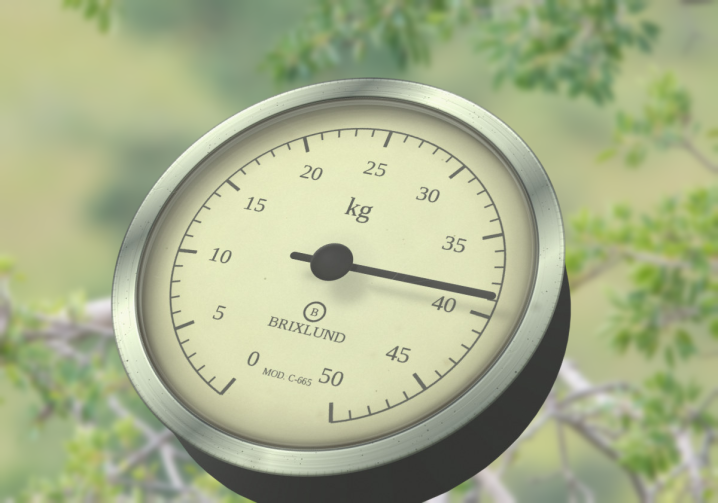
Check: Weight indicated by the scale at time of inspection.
39 kg
